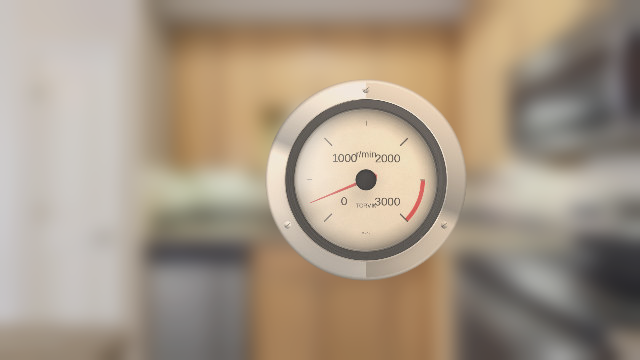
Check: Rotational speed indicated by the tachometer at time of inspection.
250 rpm
